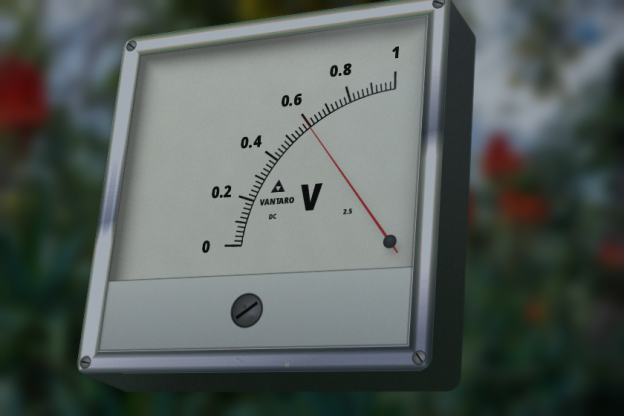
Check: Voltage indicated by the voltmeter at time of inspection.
0.6 V
